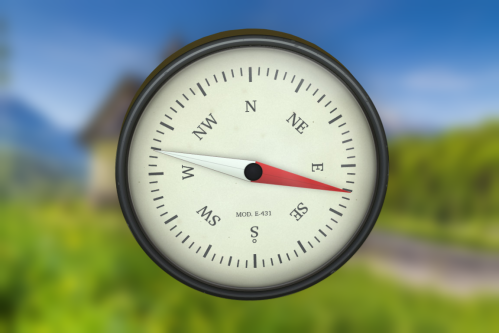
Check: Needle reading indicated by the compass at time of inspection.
105 °
